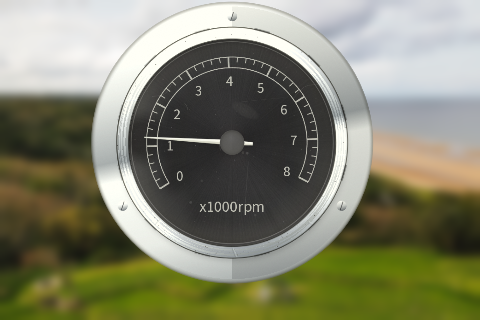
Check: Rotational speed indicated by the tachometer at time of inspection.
1200 rpm
